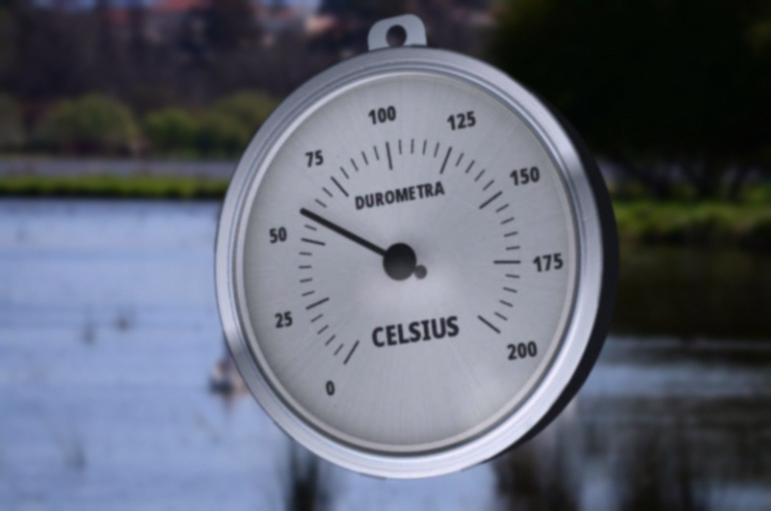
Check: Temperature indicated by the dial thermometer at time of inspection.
60 °C
